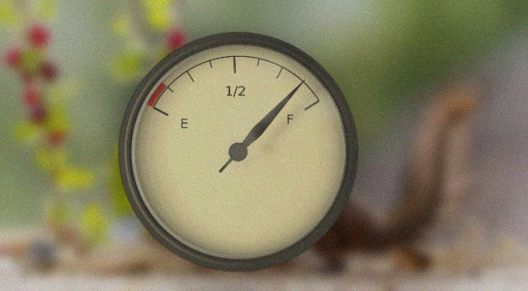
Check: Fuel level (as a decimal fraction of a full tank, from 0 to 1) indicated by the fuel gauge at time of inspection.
0.875
